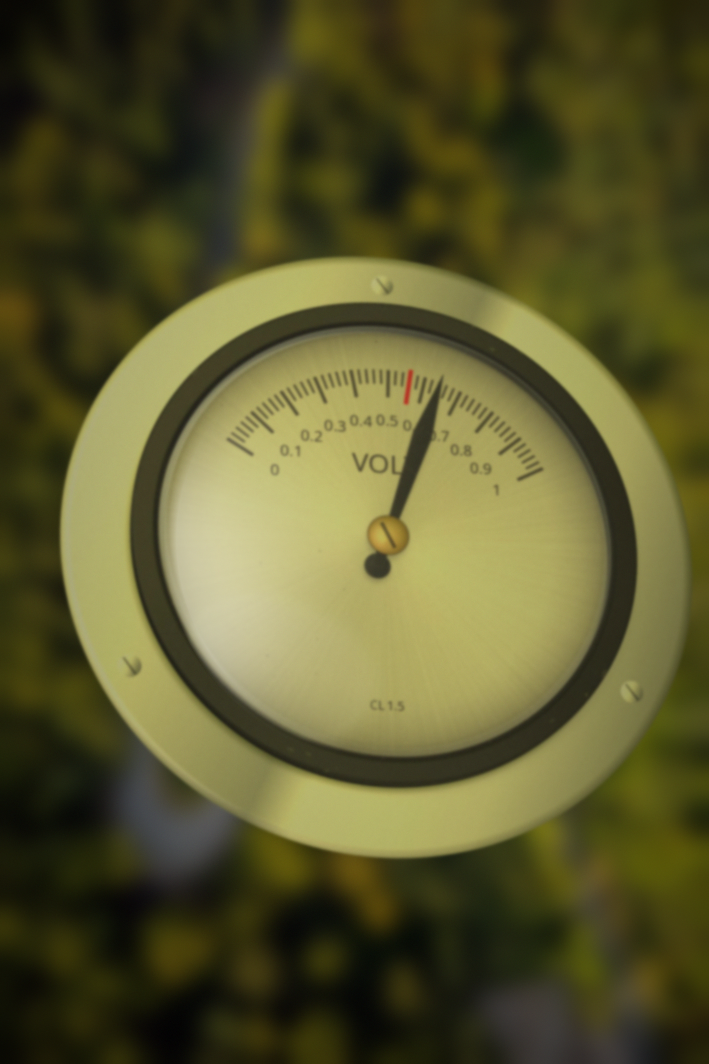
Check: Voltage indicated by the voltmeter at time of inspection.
0.64 V
